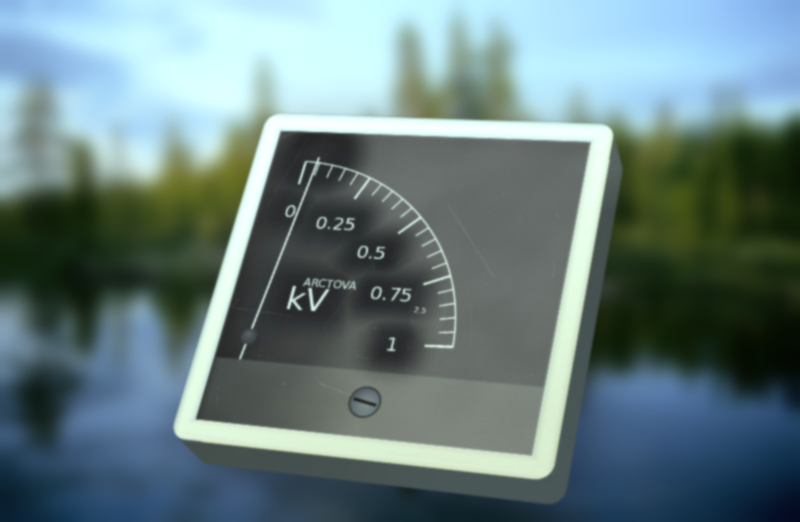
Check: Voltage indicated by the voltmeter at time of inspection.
0.05 kV
